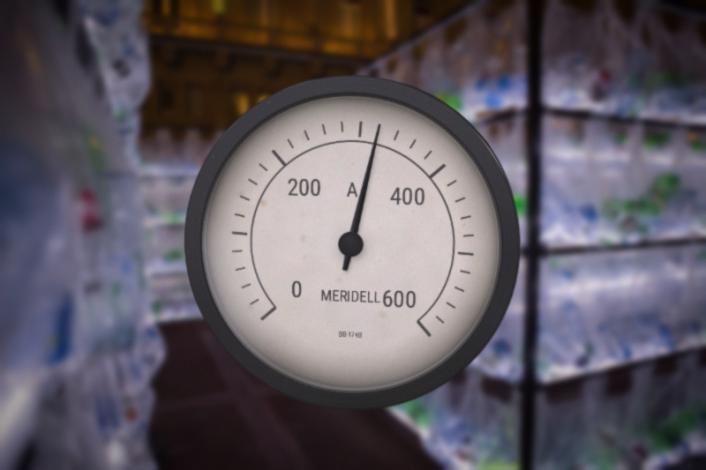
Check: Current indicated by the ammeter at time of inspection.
320 A
